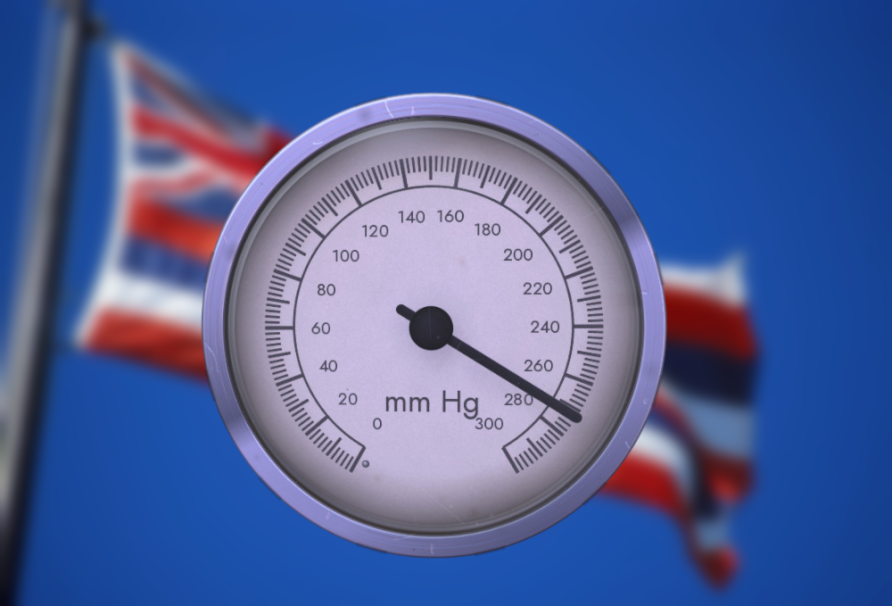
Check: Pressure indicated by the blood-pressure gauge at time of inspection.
272 mmHg
